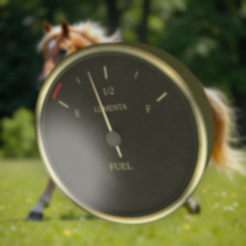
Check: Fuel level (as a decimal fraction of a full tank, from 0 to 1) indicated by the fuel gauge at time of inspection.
0.375
